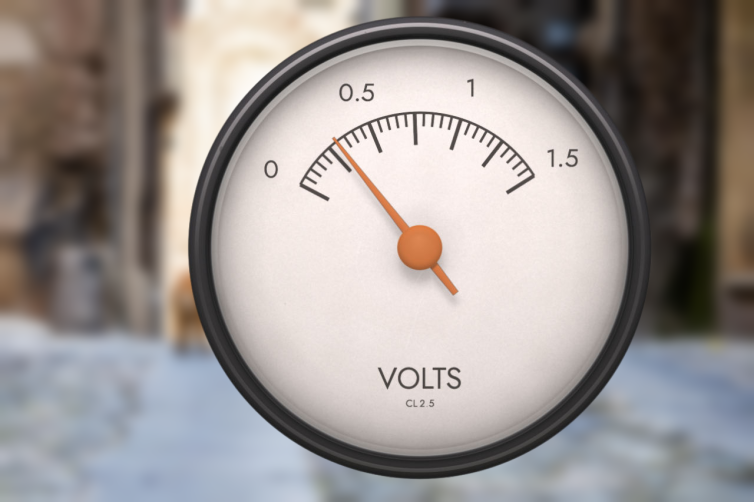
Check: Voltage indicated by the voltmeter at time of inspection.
0.3 V
